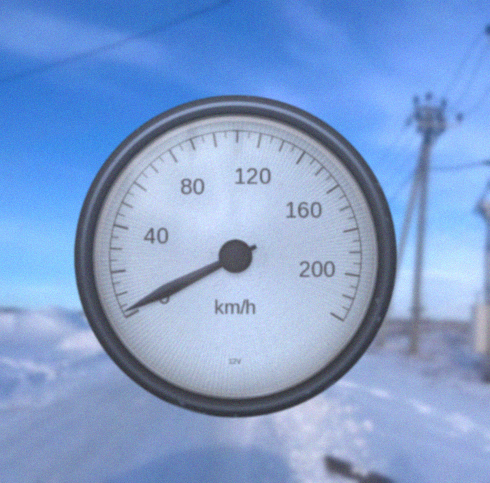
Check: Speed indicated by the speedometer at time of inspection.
2.5 km/h
